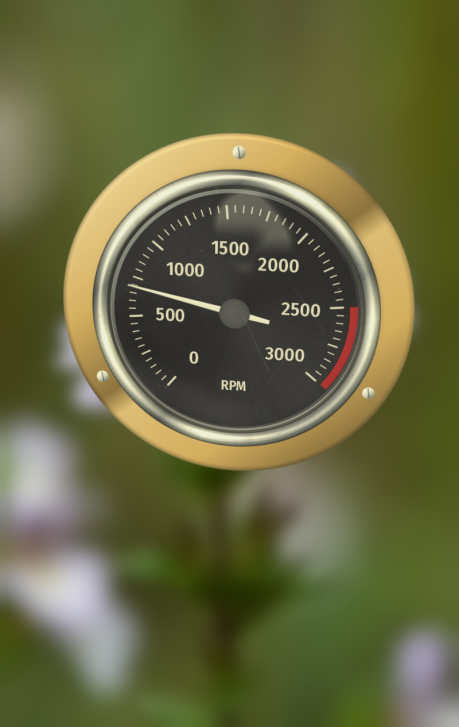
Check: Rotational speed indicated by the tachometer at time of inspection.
700 rpm
